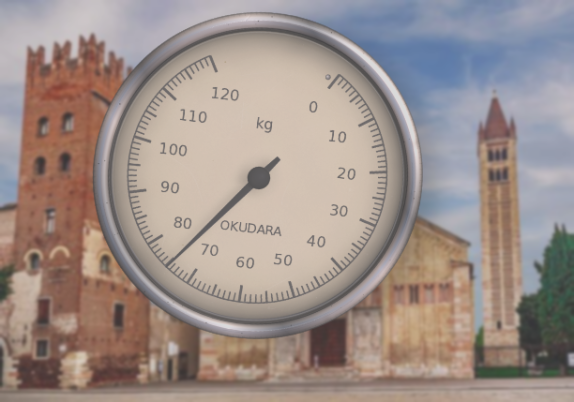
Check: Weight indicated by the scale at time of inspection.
75 kg
